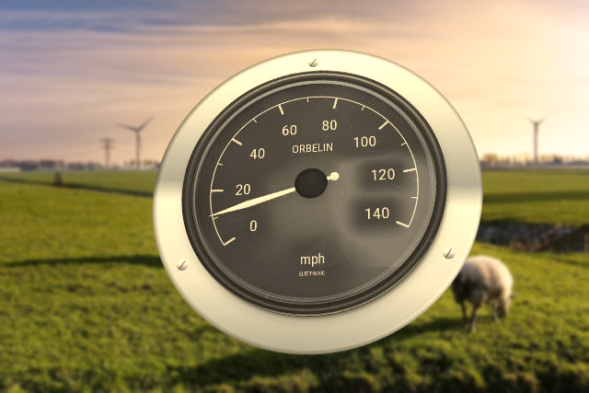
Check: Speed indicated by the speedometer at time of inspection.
10 mph
